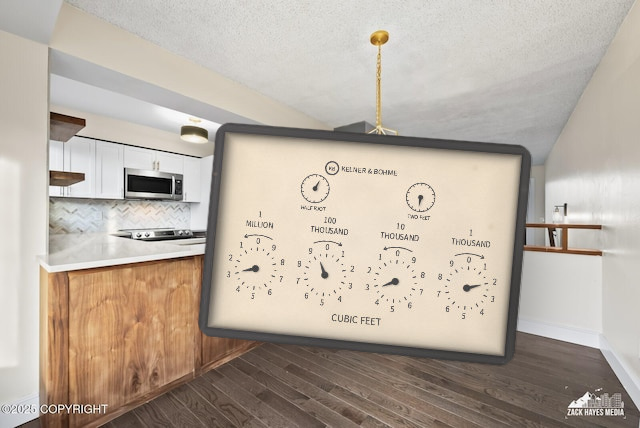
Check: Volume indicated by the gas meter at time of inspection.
293200 ft³
